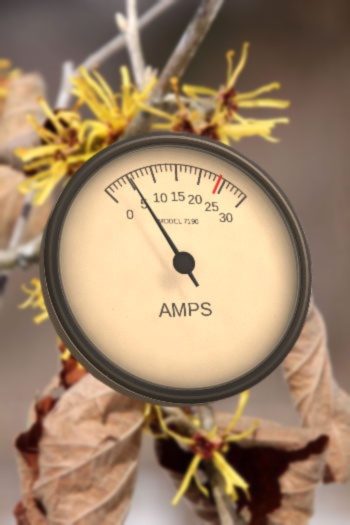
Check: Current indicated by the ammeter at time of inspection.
5 A
